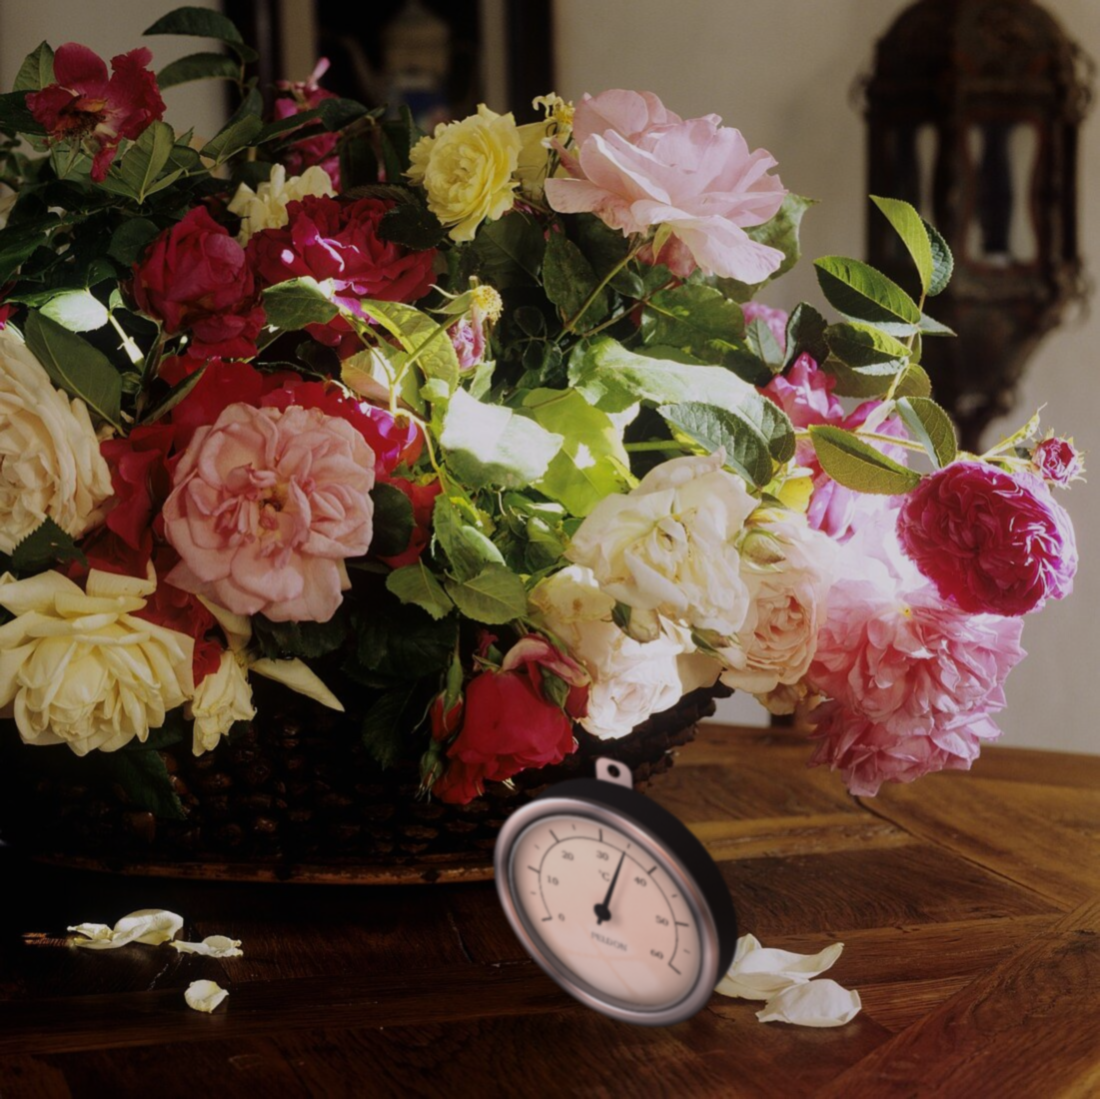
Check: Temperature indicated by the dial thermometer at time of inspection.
35 °C
